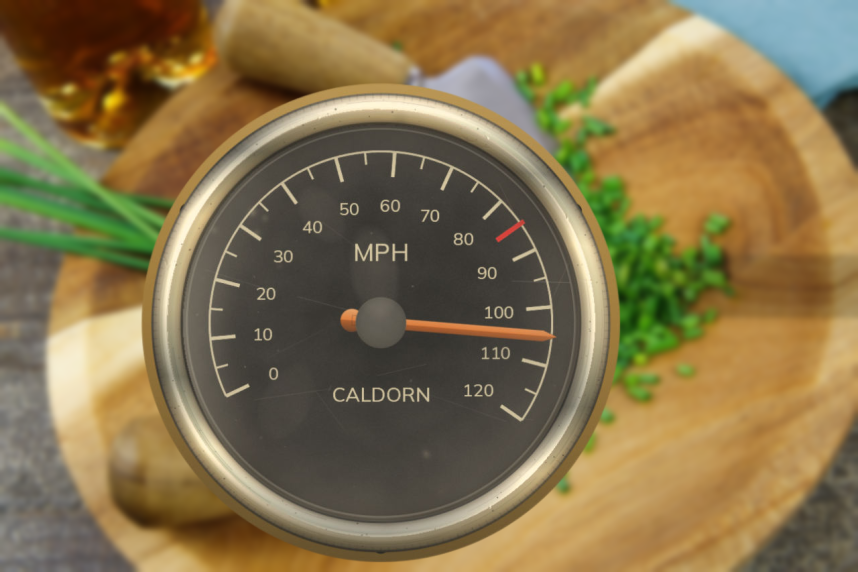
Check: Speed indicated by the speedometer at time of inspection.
105 mph
